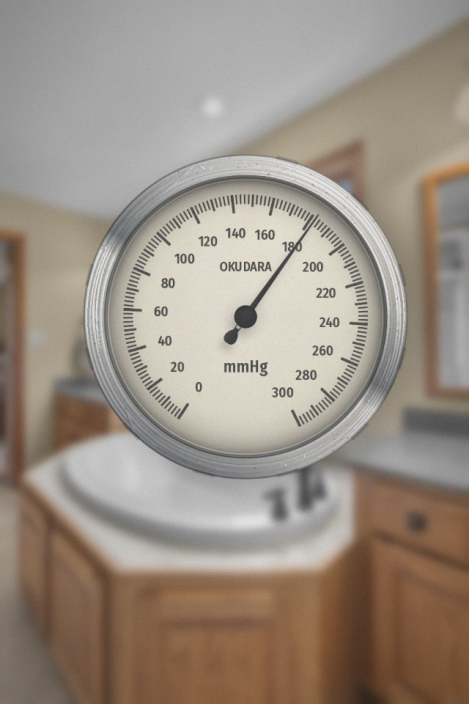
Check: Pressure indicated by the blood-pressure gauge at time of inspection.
182 mmHg
